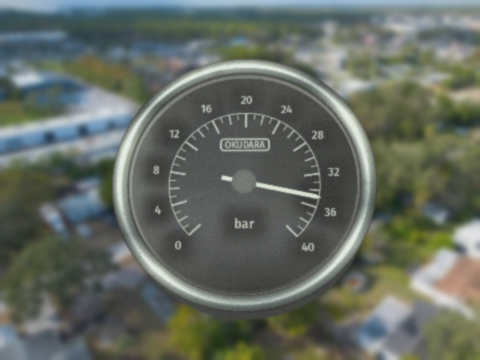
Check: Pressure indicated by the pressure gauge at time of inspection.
35 bar
